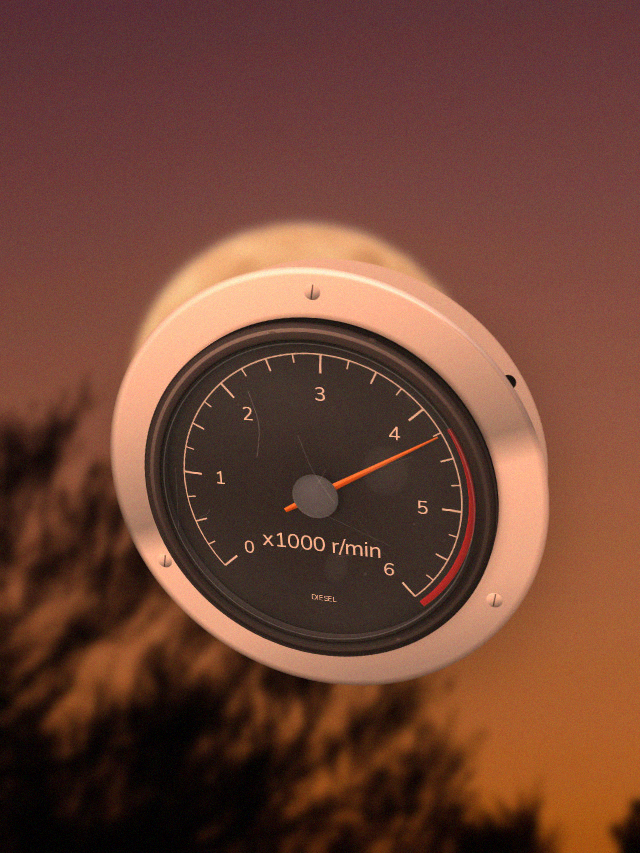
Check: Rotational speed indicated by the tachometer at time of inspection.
4250 rpm
